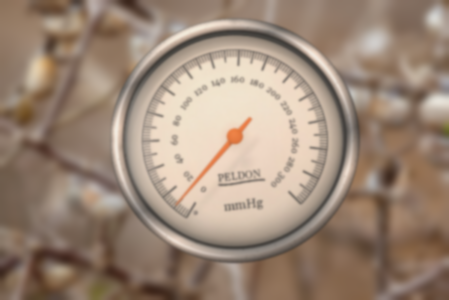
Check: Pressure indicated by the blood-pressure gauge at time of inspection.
10 mmHg
